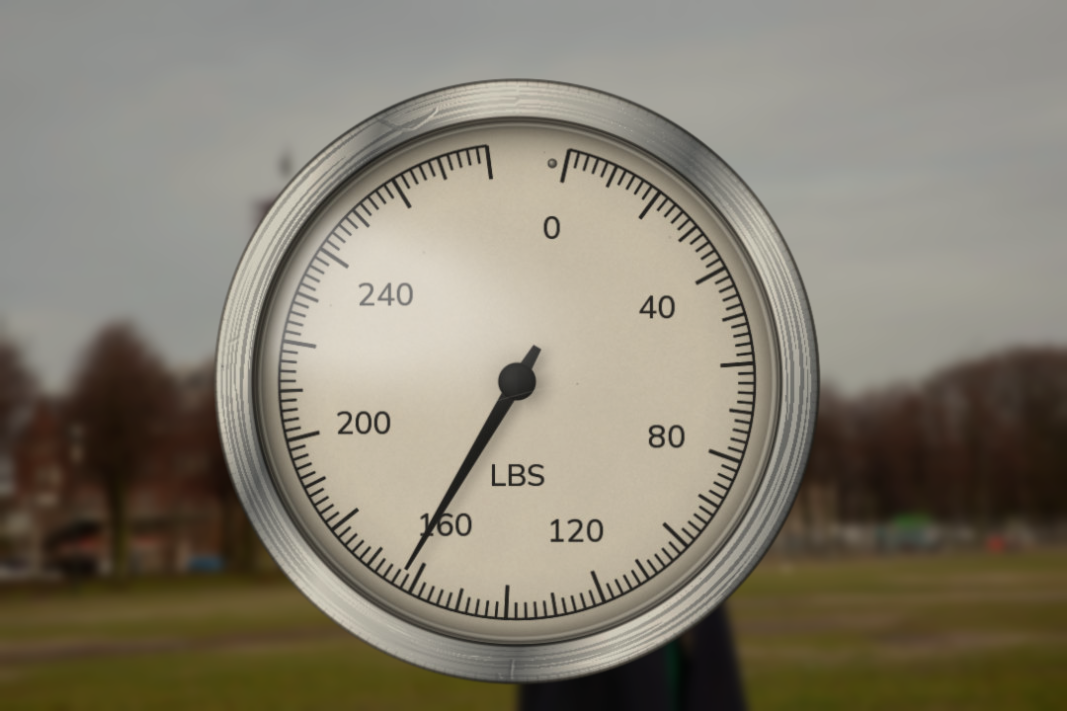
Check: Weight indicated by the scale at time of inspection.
163 lb
